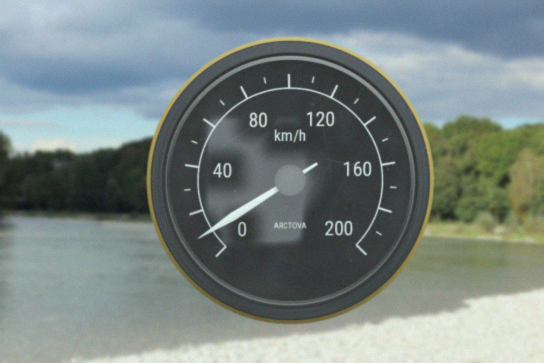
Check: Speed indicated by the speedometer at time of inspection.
10 km/h
